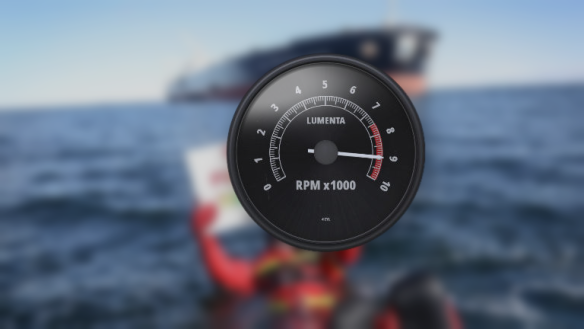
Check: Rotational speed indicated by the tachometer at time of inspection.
9000 rpm
